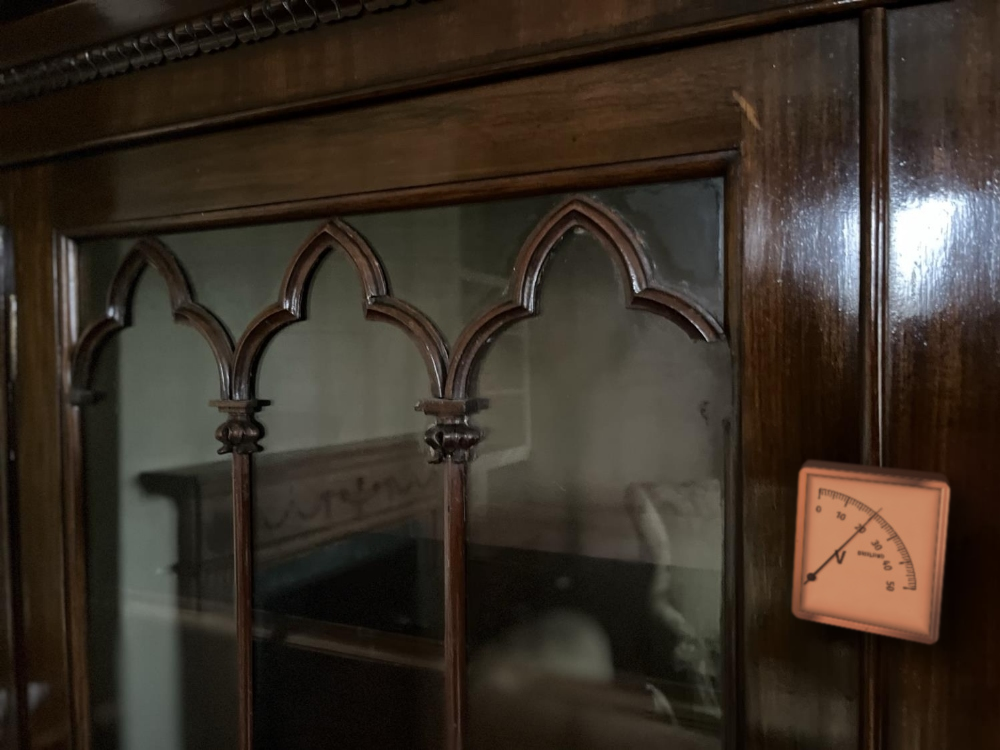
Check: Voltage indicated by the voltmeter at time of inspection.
20 V
